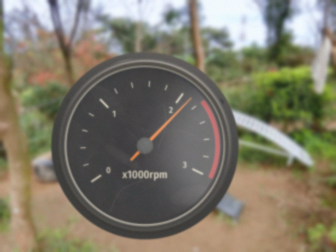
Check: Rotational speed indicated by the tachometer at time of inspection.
2100 rpm
